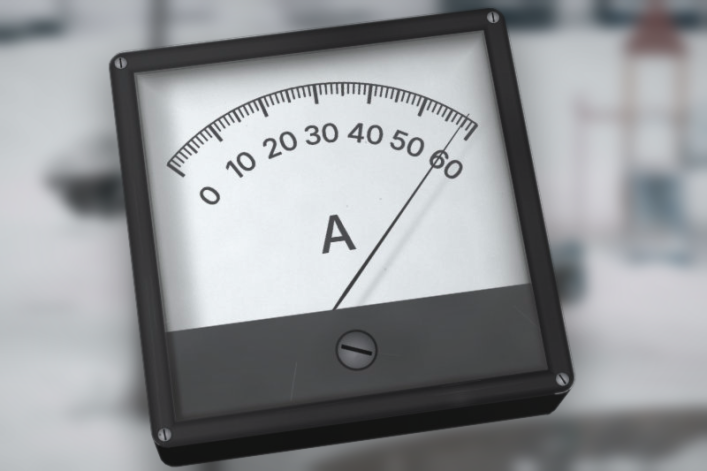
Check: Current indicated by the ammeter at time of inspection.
58 A
